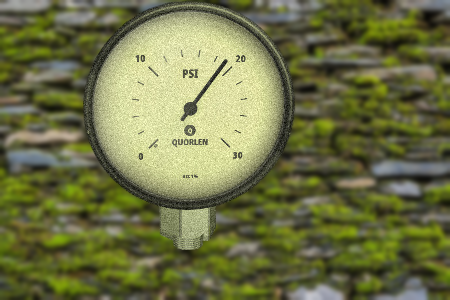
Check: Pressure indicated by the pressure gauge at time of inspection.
19 psi
